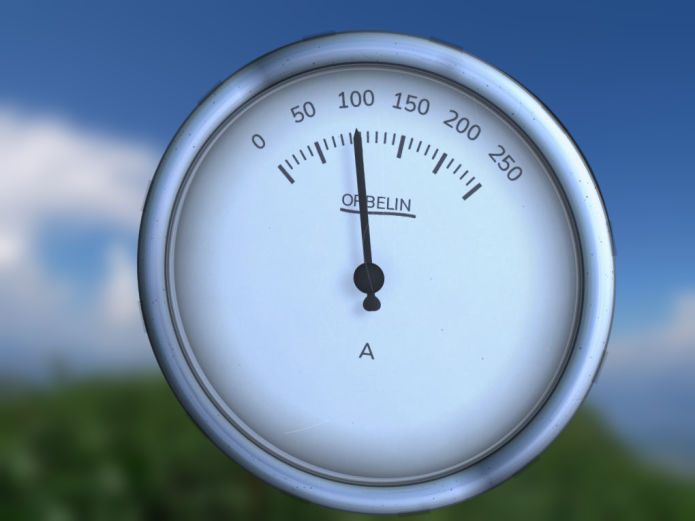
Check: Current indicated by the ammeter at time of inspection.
100 A
